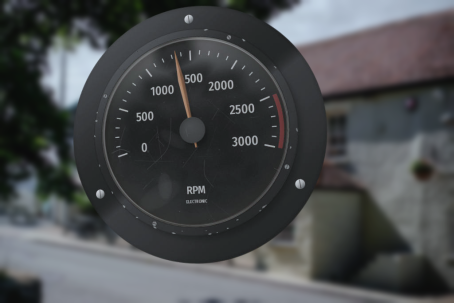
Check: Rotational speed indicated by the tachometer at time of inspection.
1350 rpm
